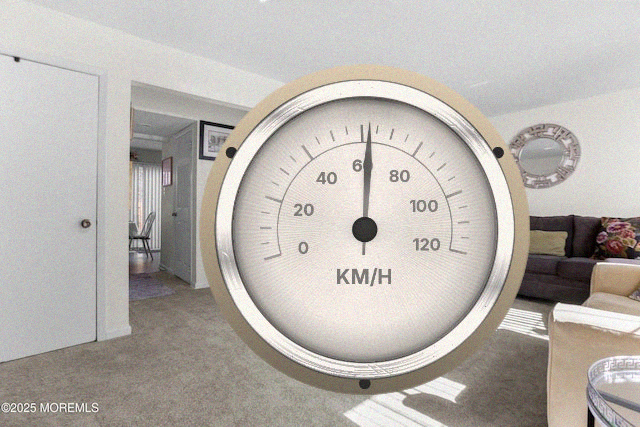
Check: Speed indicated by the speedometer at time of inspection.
62.5 km/h
